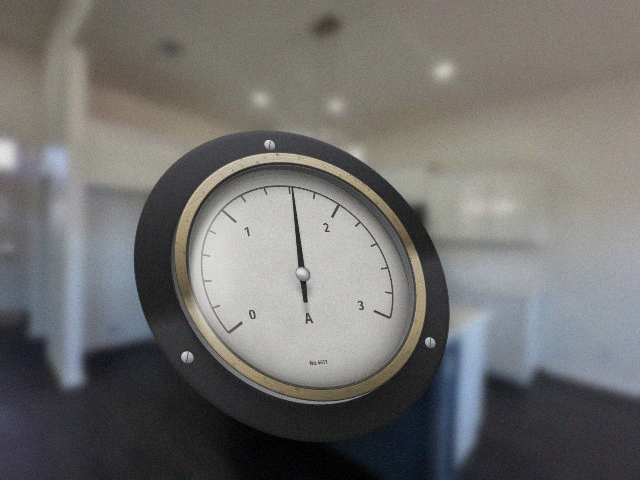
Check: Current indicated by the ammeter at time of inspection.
1.6 A
